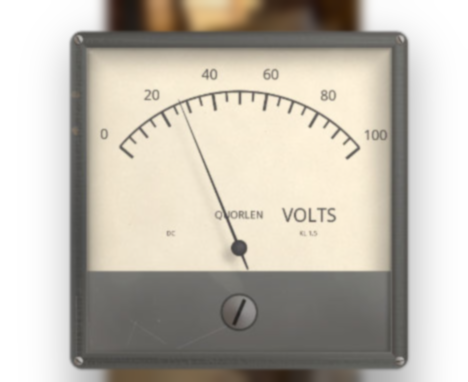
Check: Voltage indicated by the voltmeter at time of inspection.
27.5 V
